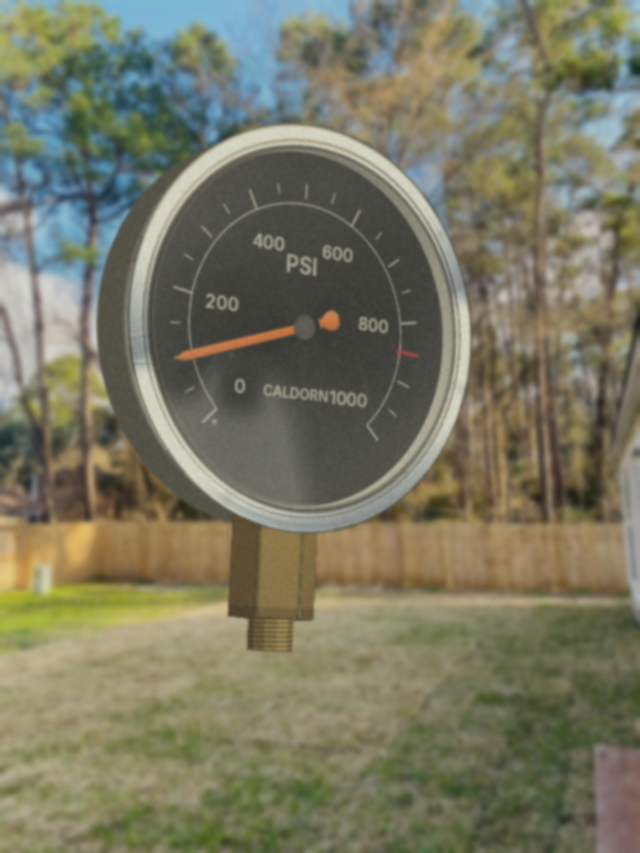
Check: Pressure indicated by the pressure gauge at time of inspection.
100 psi
